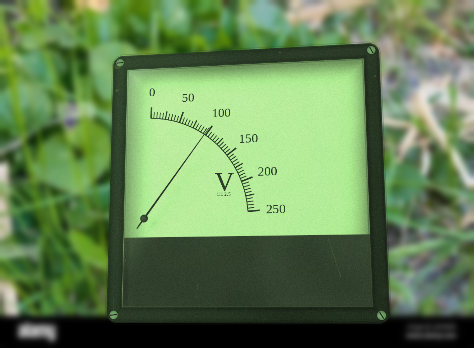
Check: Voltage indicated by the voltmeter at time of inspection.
100 V
